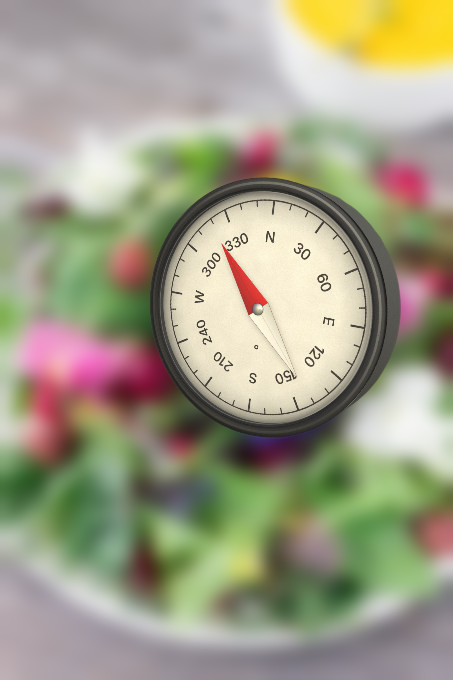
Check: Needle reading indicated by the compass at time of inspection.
320 °
